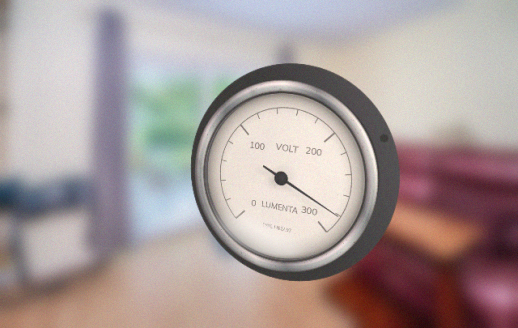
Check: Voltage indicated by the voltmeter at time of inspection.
280 V
